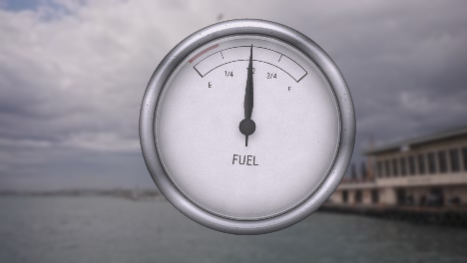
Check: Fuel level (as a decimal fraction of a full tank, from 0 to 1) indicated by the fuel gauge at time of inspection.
0.5
